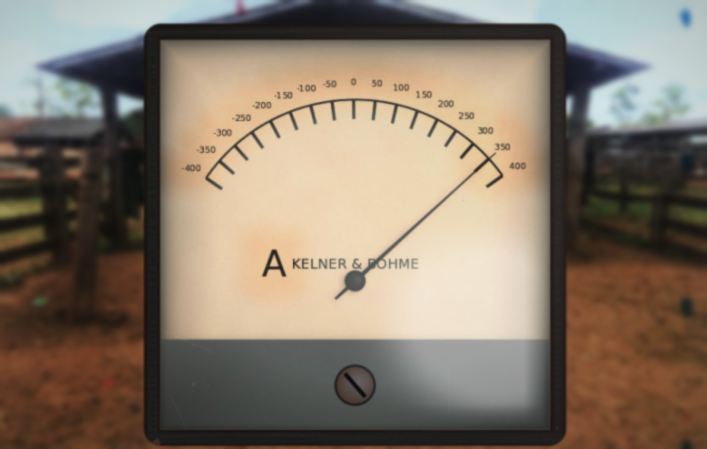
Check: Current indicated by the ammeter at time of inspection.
350 A
